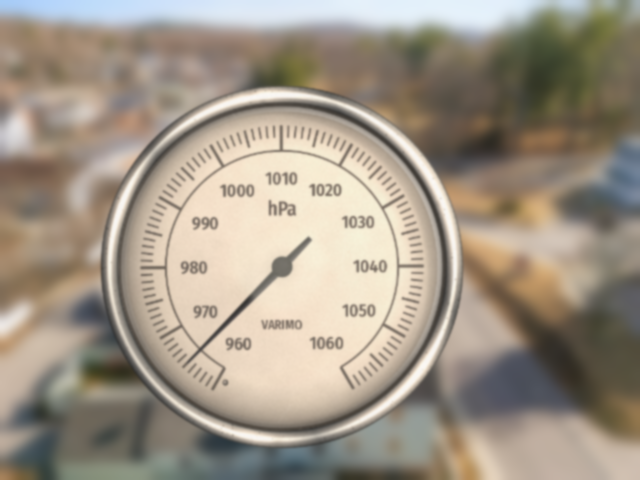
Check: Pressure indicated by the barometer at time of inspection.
965 hPa
